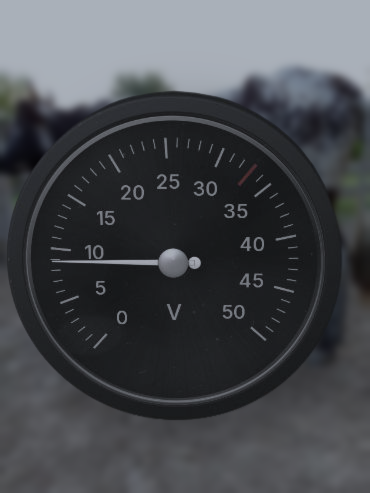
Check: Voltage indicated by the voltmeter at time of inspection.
9 V
